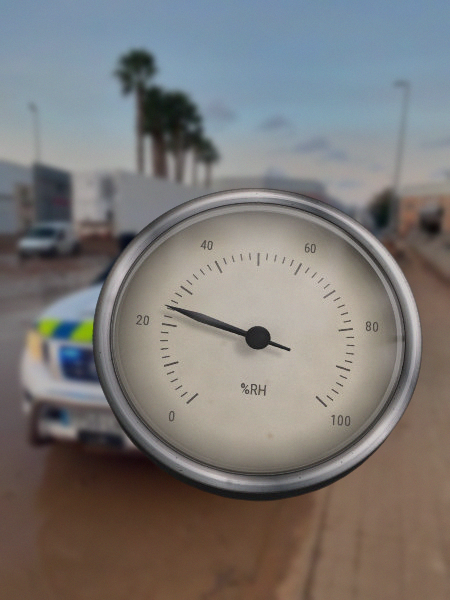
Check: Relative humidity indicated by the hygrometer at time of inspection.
24 %
